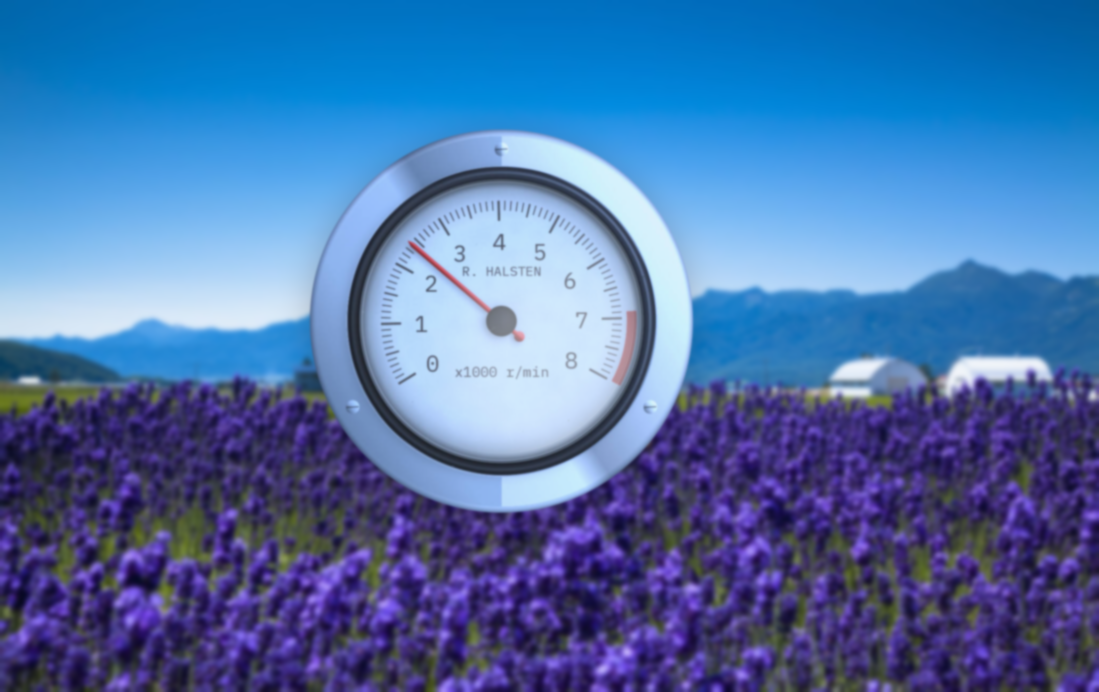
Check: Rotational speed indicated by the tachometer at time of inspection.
2400 rpm
